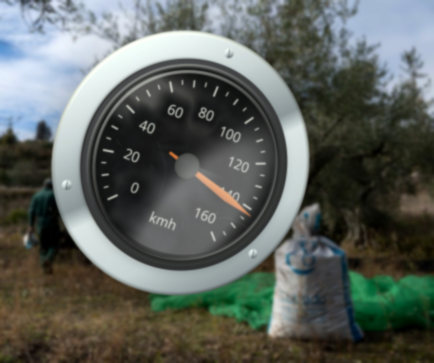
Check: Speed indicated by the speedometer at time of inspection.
142.5 km/h
